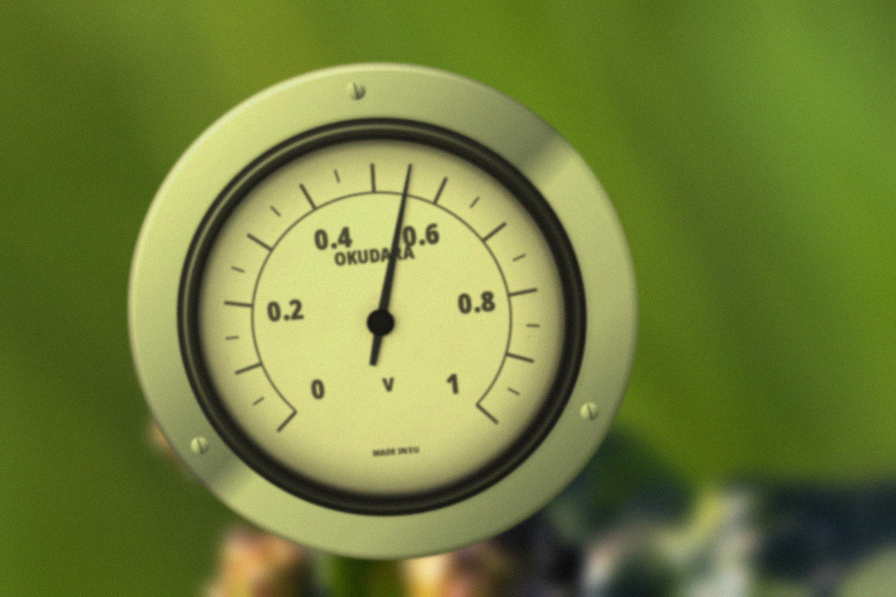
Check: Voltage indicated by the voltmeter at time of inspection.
0.55 V
